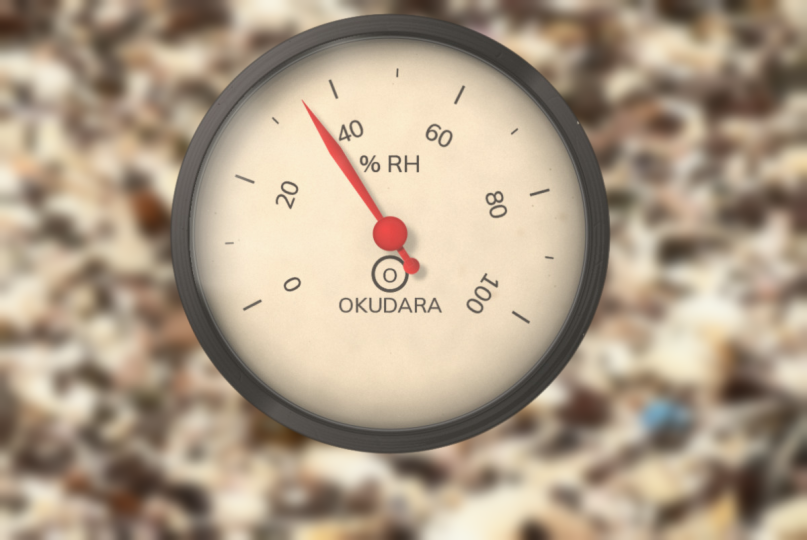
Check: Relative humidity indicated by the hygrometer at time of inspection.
35 %
